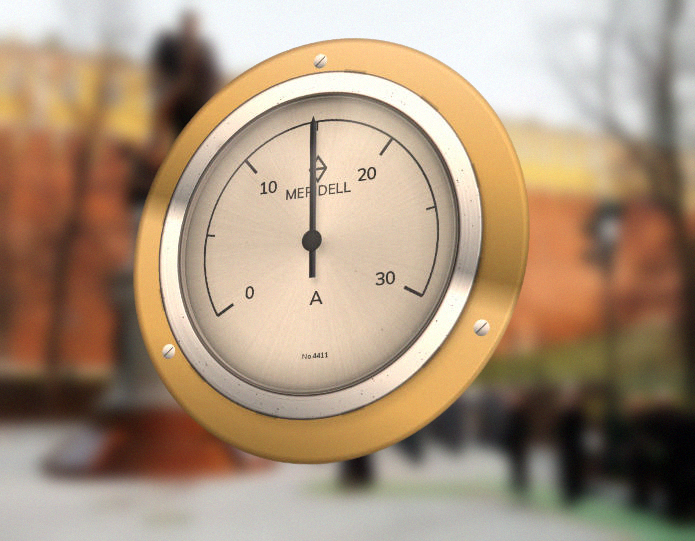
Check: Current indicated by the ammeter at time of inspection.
15 A
